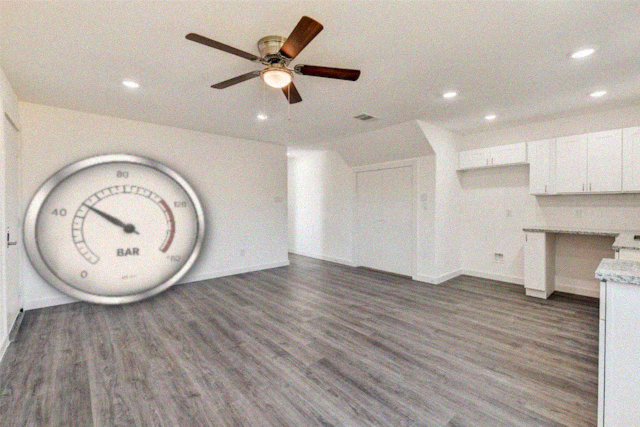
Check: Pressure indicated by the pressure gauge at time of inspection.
50 bar
